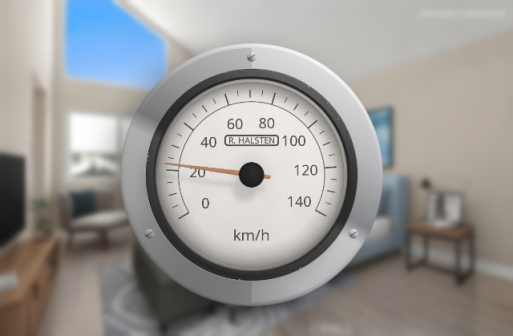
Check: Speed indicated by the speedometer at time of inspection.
22.5 km/h
